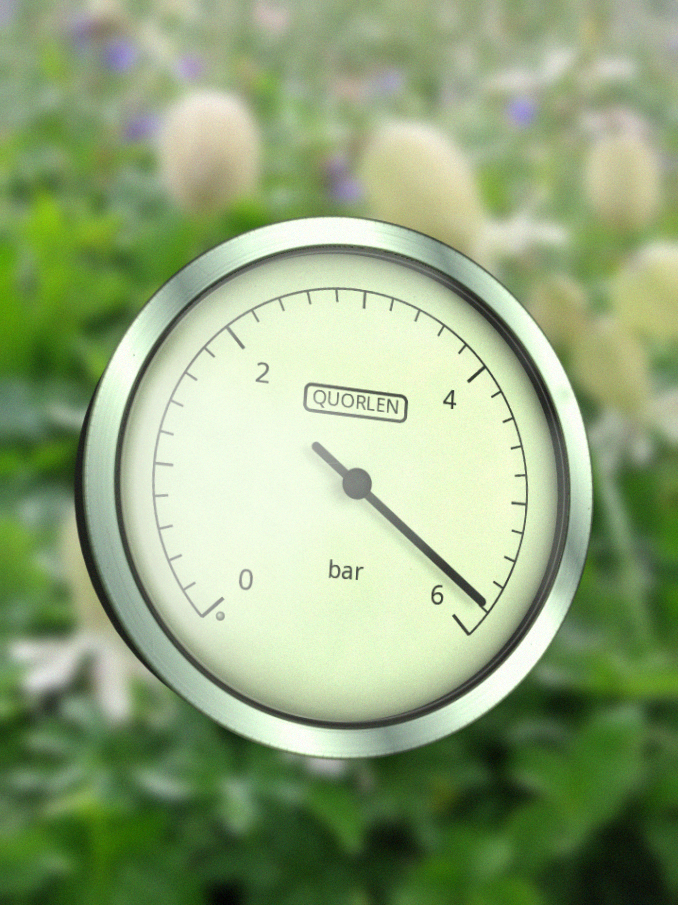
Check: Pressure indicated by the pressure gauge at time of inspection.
5.8 bar
